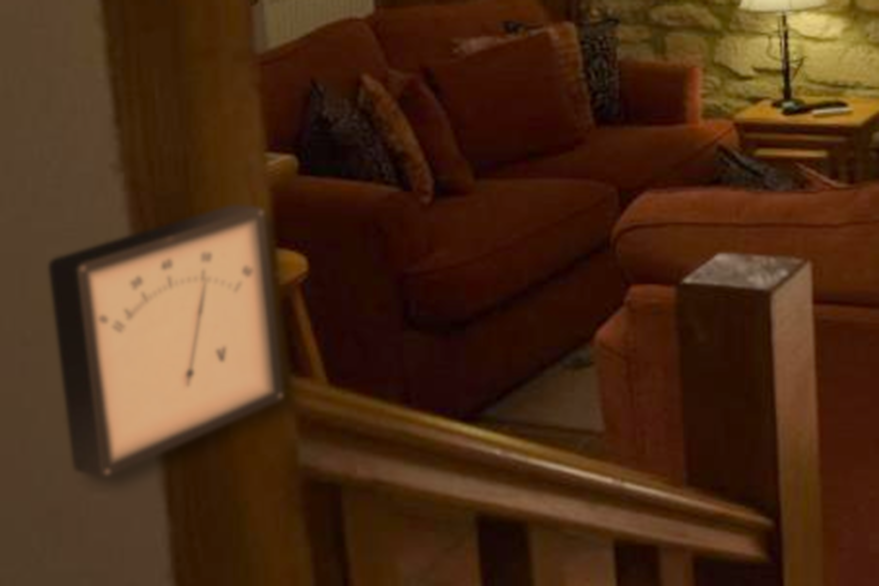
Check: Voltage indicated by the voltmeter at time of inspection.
50 V
